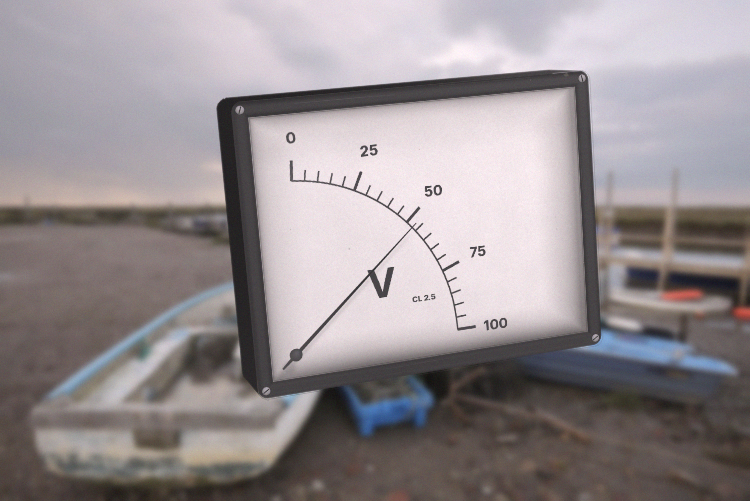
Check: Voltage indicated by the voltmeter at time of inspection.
52.5 V
